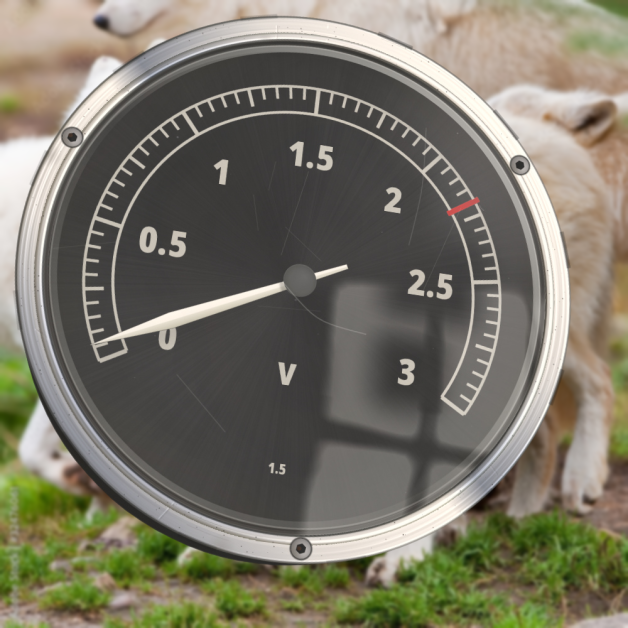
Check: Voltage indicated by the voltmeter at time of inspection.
0.05 V
